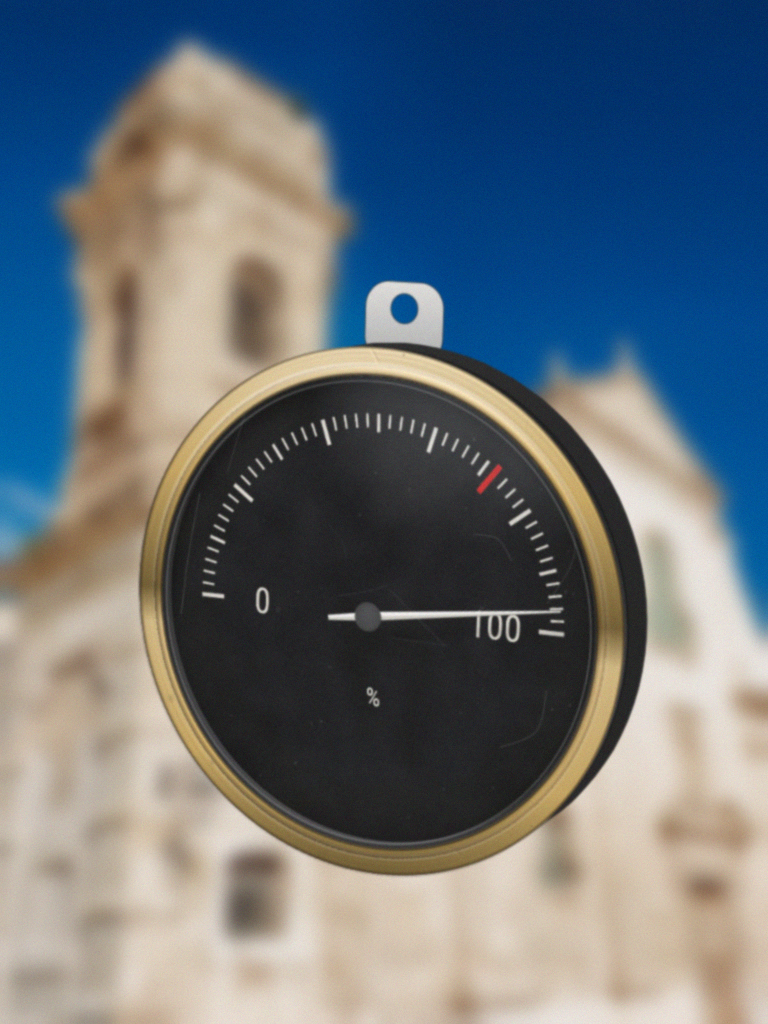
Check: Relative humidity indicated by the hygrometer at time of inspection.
96 %
